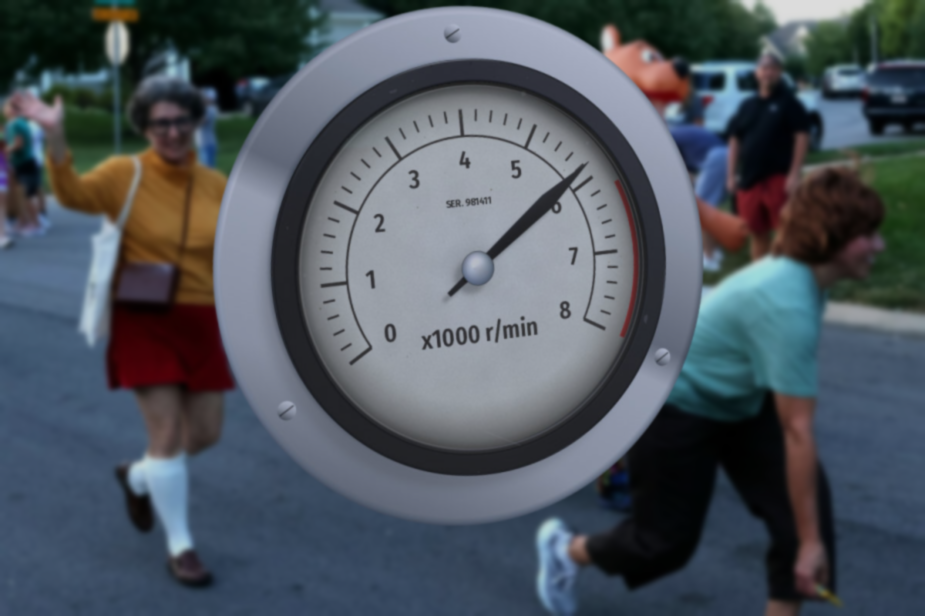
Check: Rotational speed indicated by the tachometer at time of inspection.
5800 rpm
